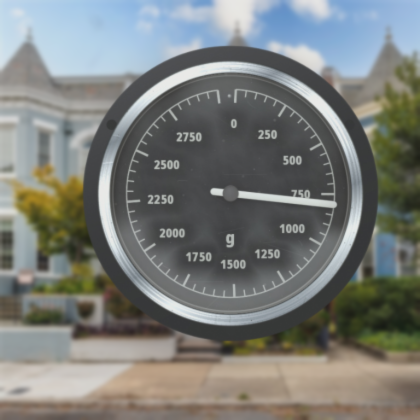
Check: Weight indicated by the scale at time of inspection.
800 g
